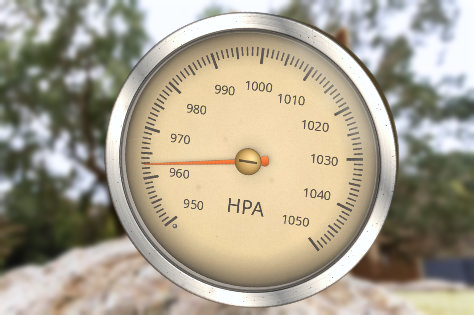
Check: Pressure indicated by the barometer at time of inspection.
963 hPa
